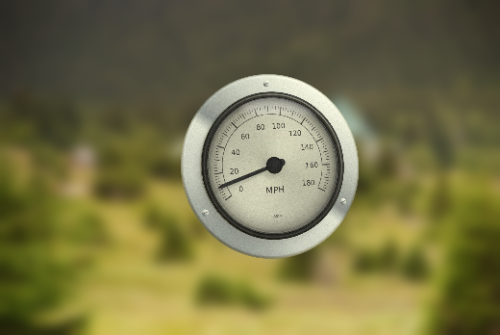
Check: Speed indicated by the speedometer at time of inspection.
10 mph
